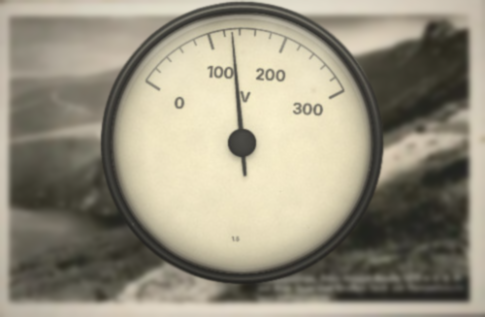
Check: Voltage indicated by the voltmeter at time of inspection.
130 V
